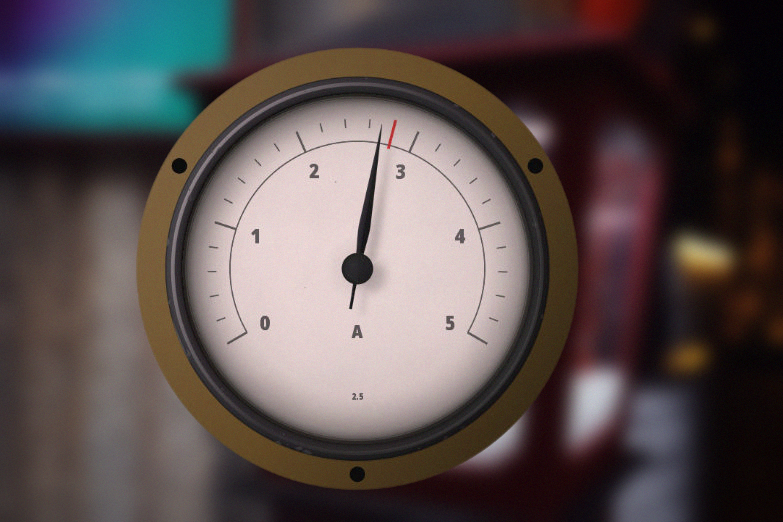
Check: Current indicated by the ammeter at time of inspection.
2.7 A
